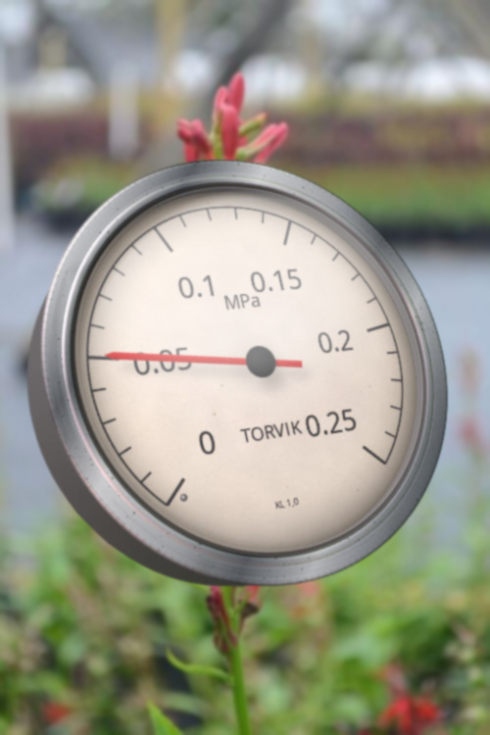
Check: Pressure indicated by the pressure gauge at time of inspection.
0.05 MPa
